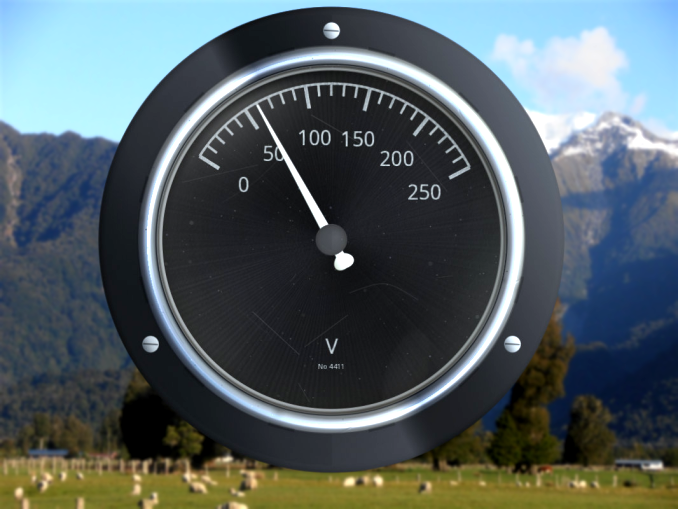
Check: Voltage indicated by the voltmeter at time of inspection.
60 V
